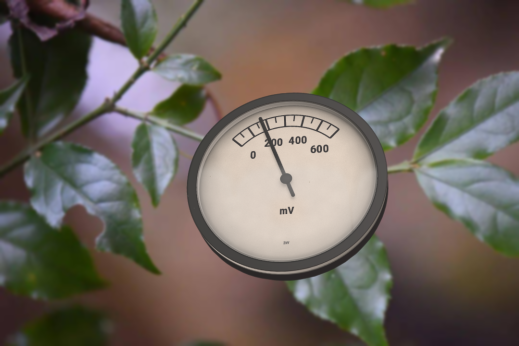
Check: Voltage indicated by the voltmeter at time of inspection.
175 mV
